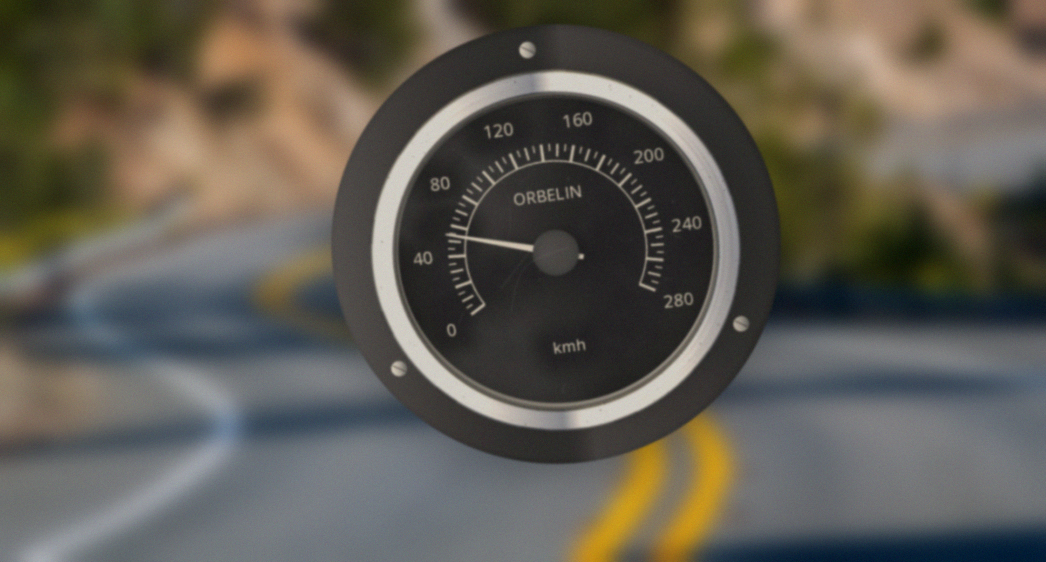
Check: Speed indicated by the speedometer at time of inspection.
55 km/h
